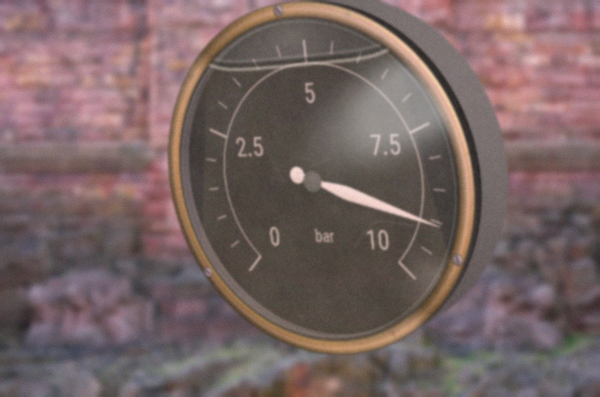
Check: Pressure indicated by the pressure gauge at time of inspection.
9 bar
